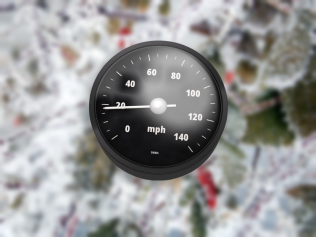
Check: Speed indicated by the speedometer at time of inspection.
17.5 mph
